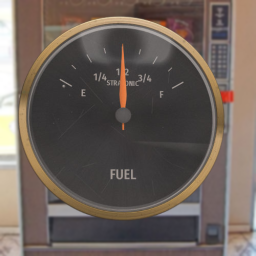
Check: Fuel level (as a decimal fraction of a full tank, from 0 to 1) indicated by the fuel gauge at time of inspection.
0.5
